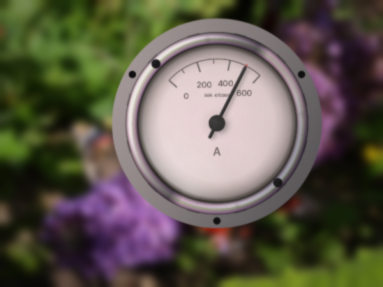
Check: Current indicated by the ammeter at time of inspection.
500 A
